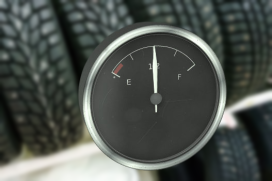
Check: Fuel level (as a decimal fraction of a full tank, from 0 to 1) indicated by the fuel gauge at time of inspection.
0.5
